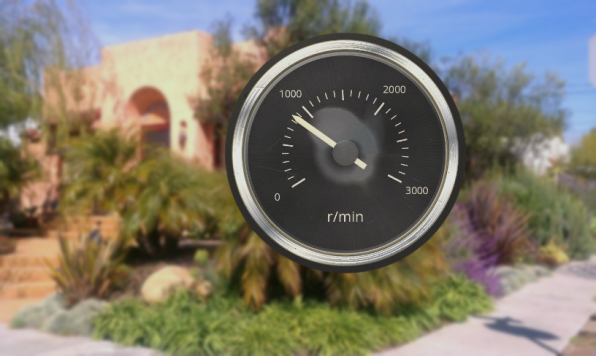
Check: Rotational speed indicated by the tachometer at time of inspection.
850 rpm
